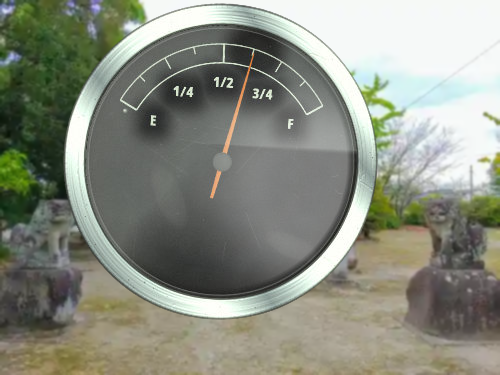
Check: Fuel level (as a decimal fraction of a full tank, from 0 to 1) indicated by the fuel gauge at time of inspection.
0.625
